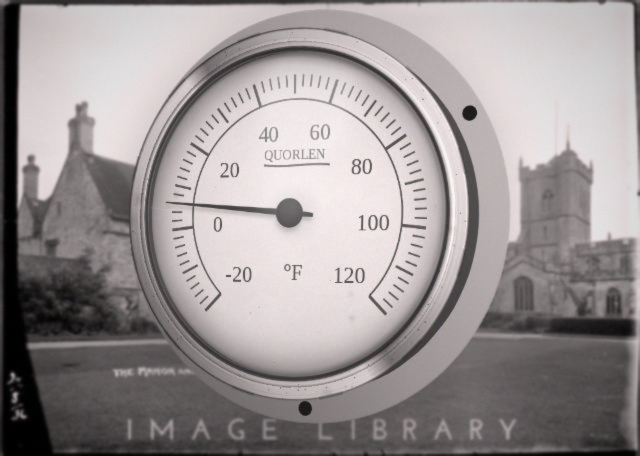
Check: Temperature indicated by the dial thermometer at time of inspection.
6 °F
